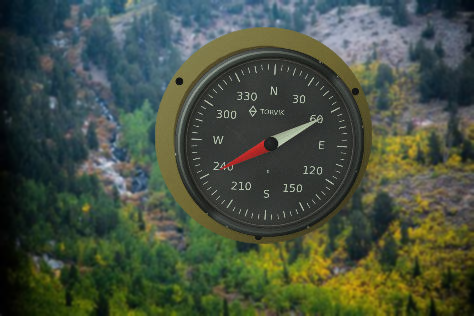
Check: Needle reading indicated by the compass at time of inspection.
240 °
